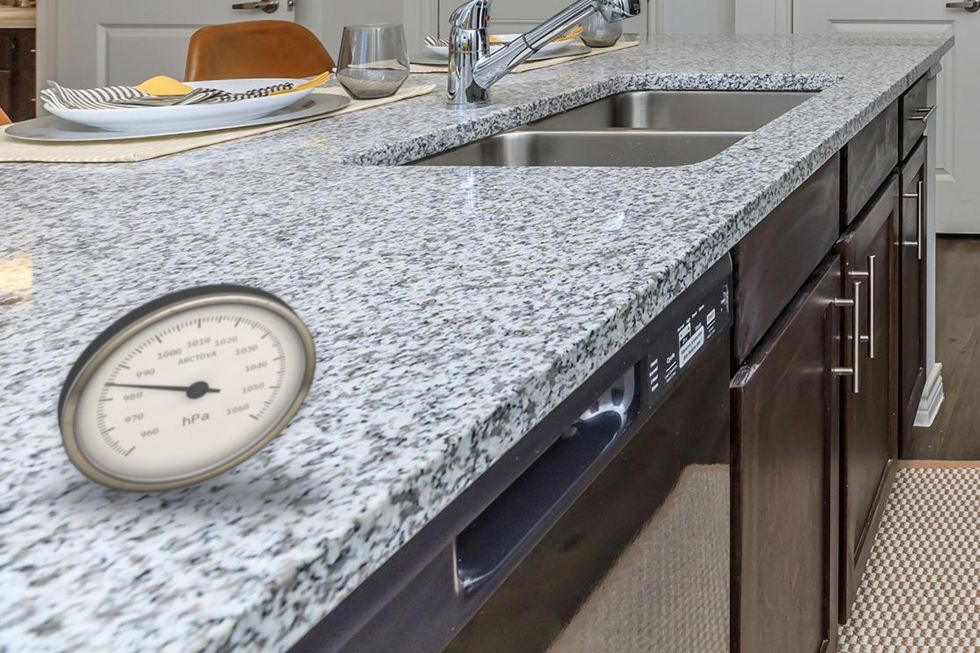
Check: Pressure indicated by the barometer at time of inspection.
985 hPa
